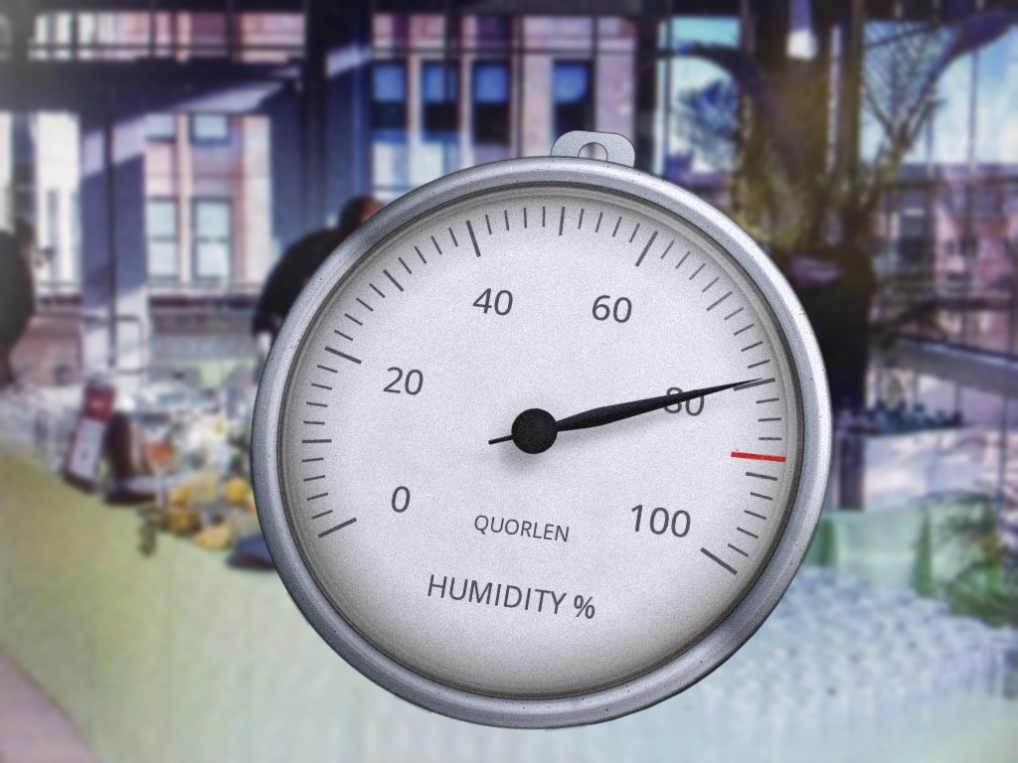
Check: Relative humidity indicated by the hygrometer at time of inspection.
80 %
